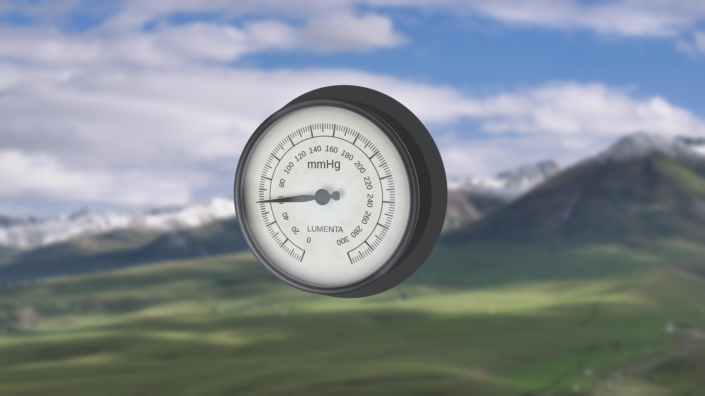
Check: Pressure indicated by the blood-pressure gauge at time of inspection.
60 mmHg
